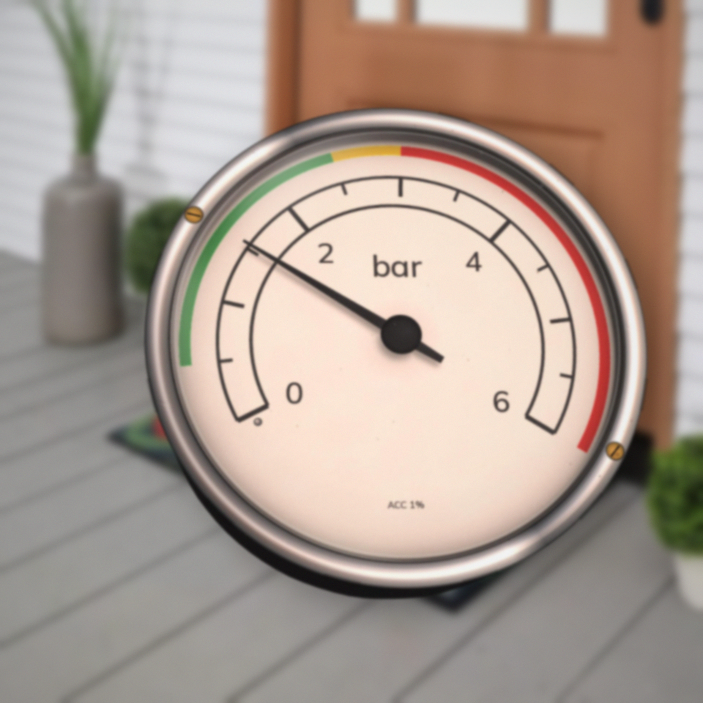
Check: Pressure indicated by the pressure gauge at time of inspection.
1.5 bar
